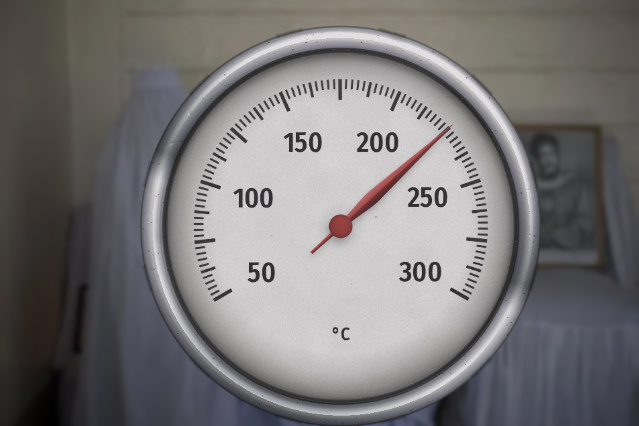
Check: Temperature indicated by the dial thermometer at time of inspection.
225 °C
